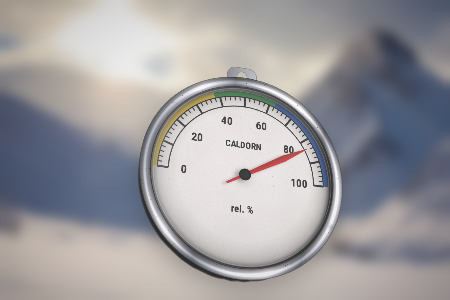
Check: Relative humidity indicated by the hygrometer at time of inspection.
84 %
